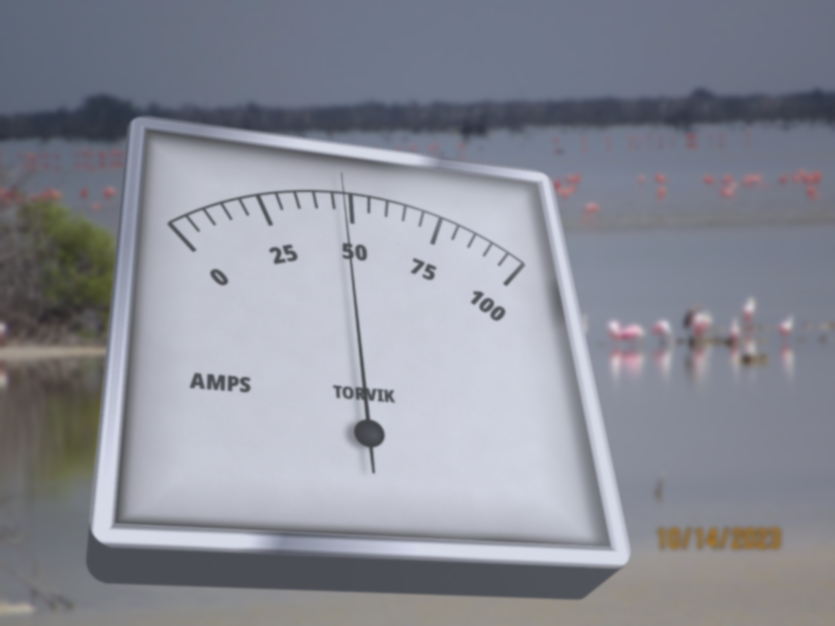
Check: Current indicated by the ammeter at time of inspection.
47.5 A
